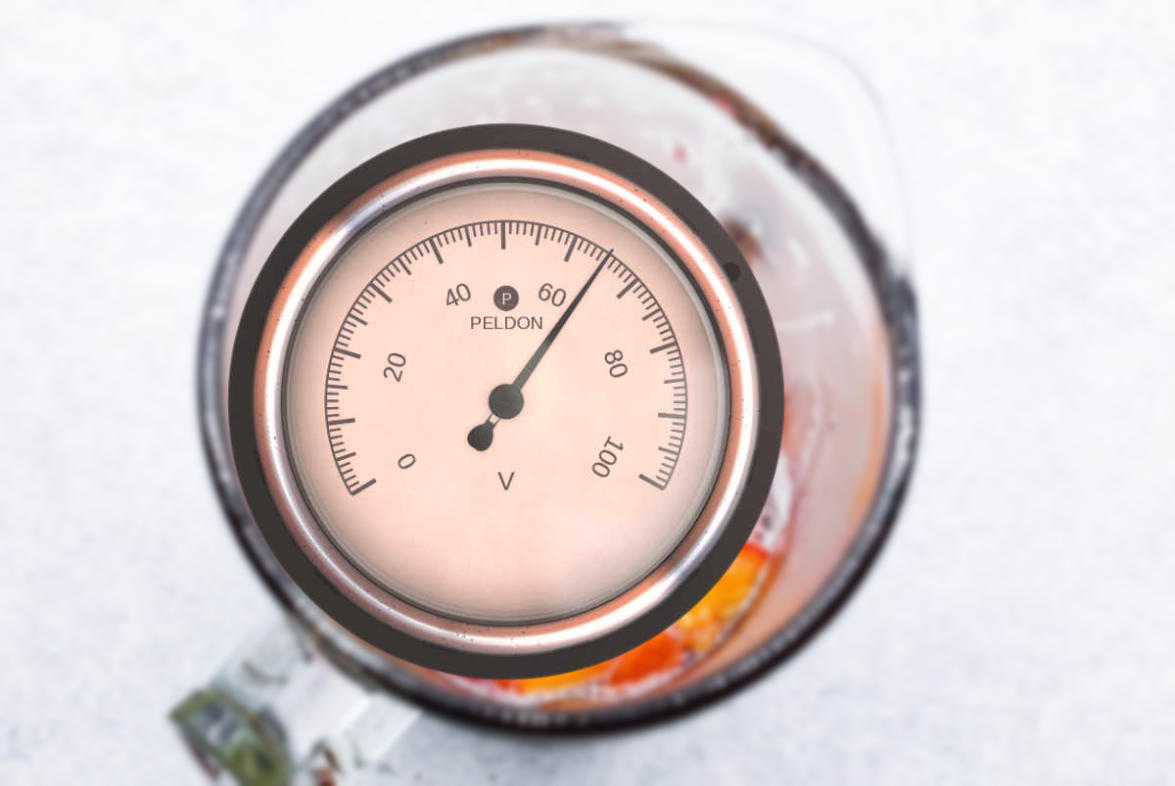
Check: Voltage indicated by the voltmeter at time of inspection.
65 V
